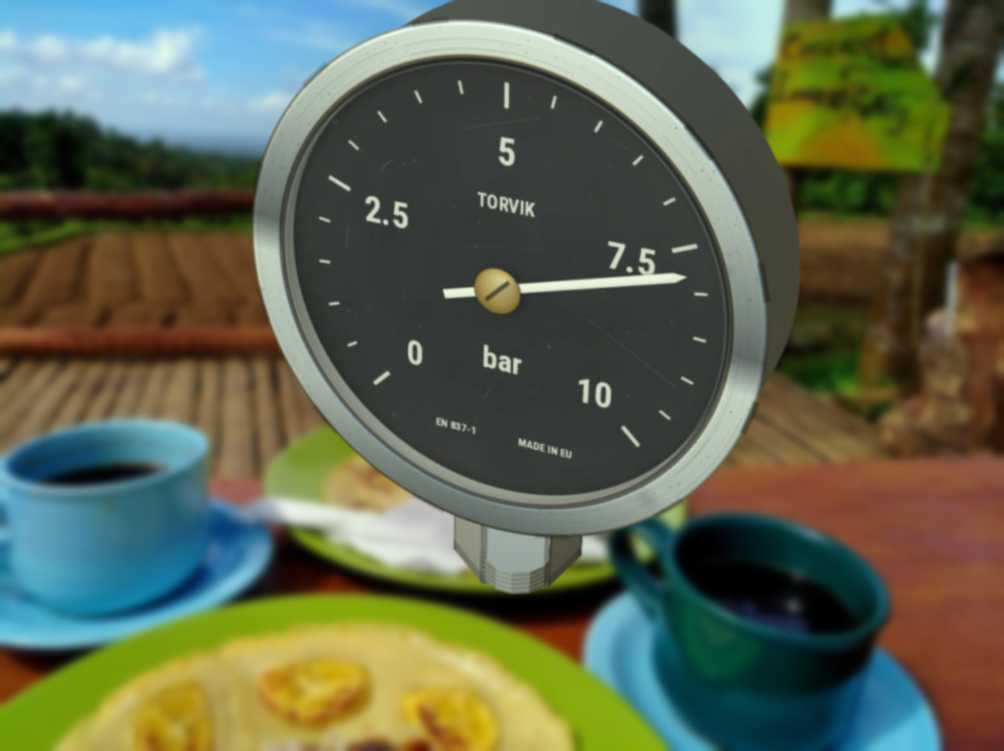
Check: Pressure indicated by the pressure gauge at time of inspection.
7.75 bar
